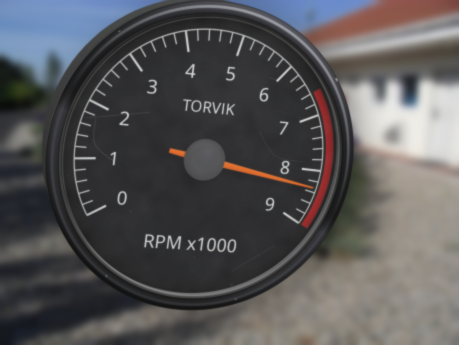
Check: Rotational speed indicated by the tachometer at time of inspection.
8300 rpm
